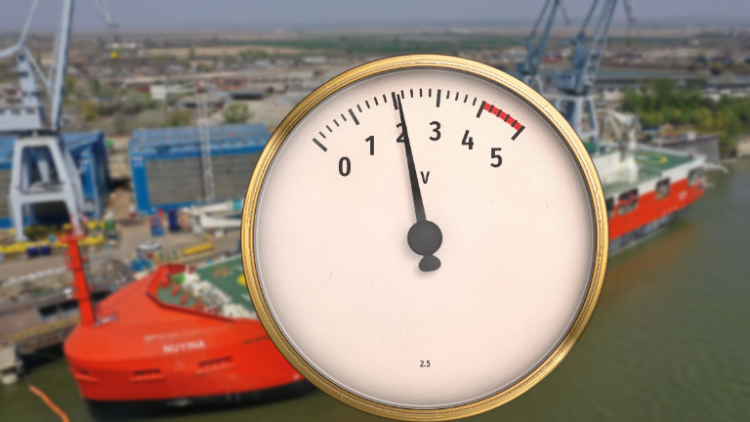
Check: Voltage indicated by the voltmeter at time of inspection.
2.1 V
